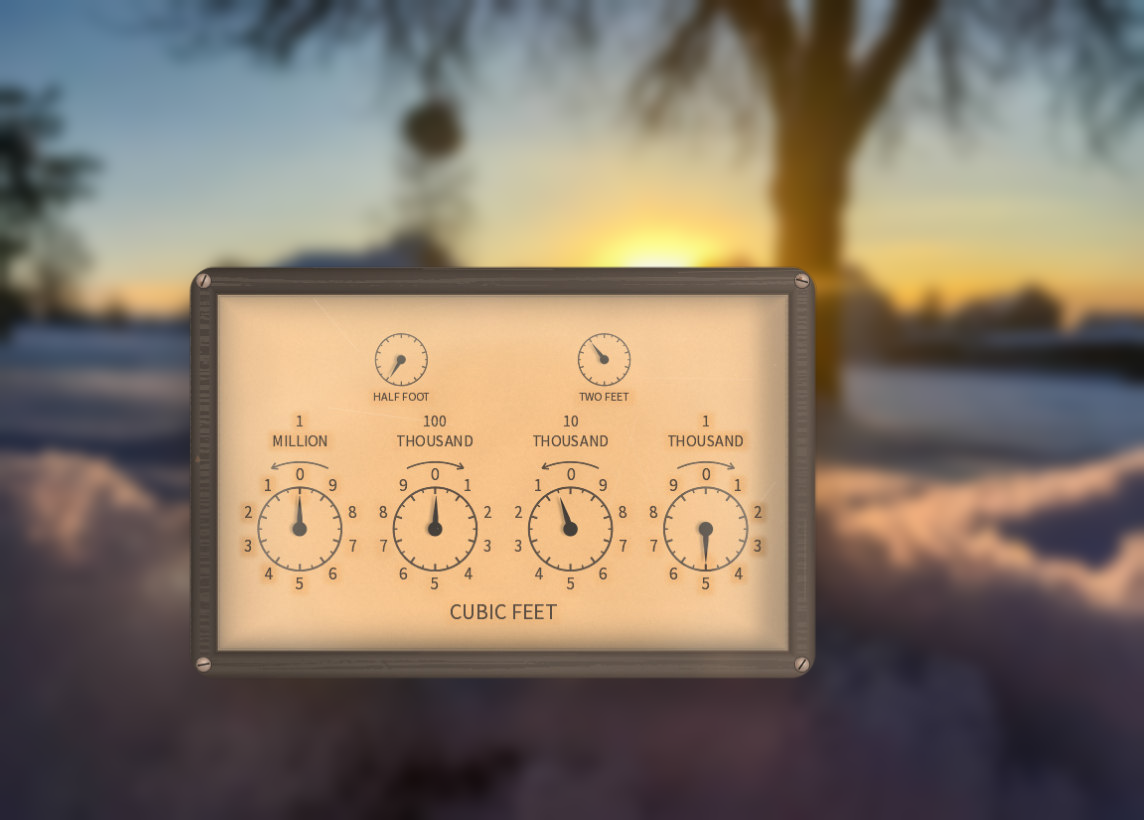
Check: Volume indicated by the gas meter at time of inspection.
500 ft³
